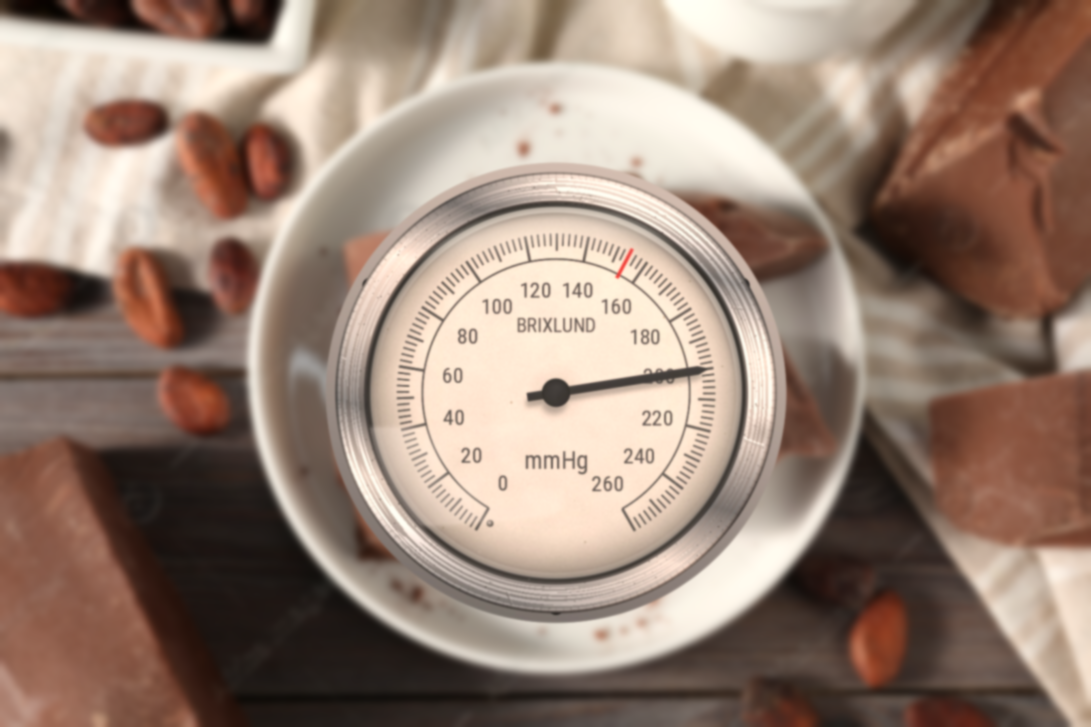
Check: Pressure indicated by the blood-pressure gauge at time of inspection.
200 mmHg
